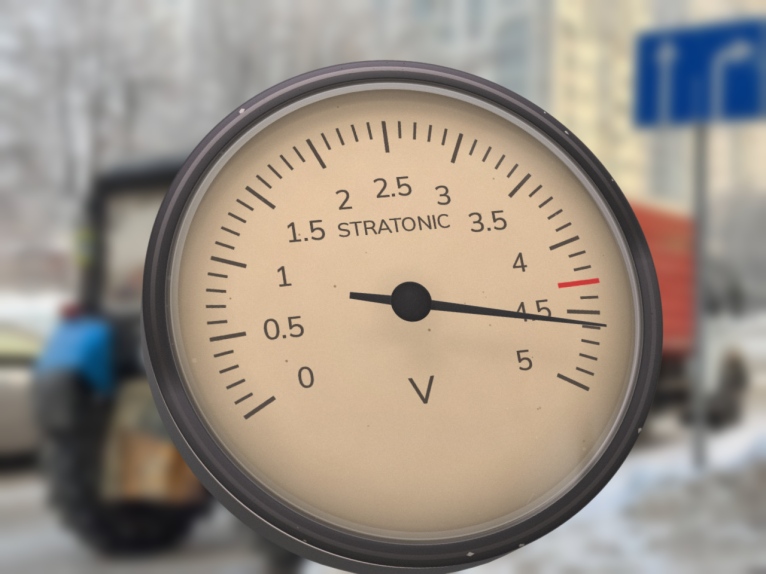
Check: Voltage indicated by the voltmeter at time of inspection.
4.6 V
